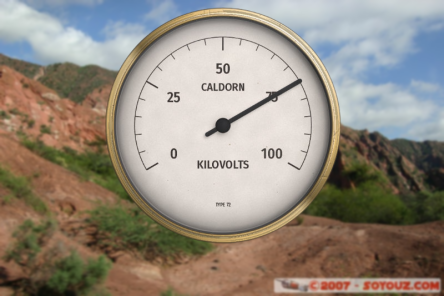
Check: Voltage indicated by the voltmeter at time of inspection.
75 kV
